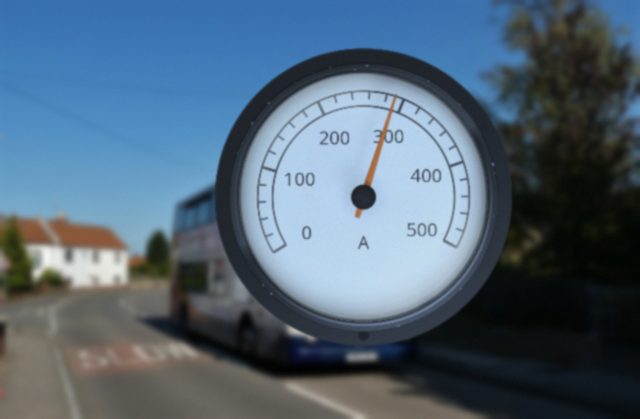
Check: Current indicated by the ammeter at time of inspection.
290 A
